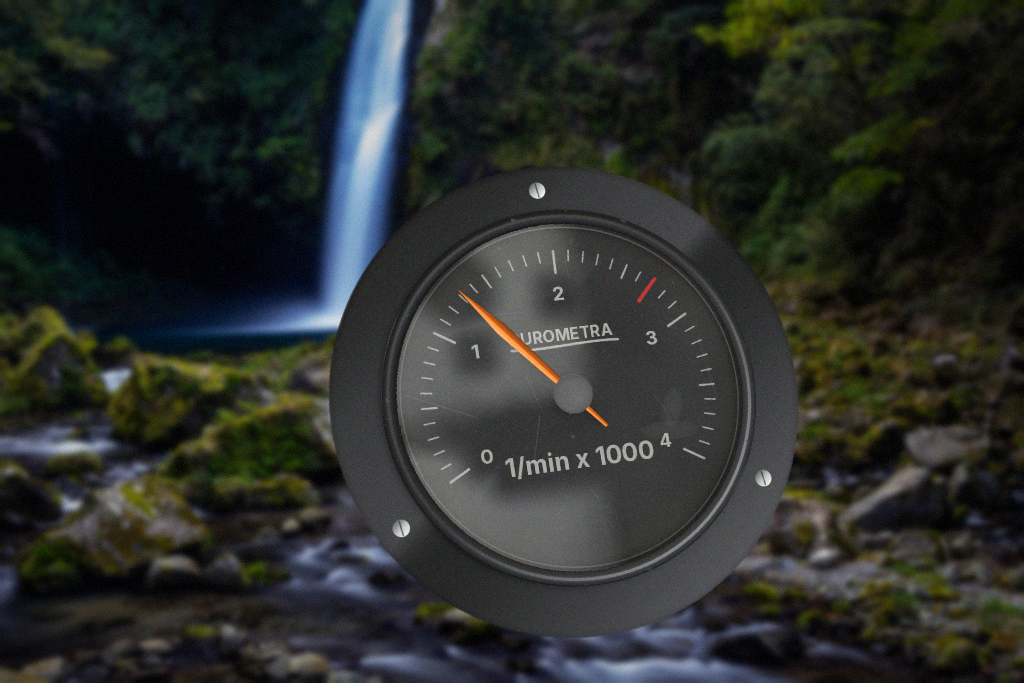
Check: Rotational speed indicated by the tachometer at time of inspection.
1300 rpm
